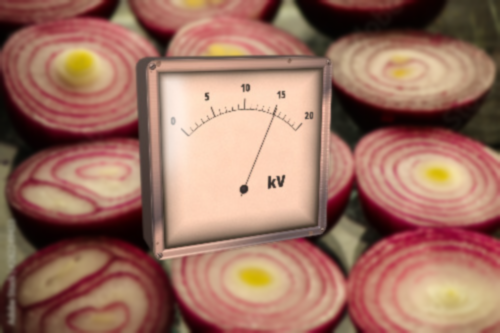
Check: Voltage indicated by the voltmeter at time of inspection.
15 kV
